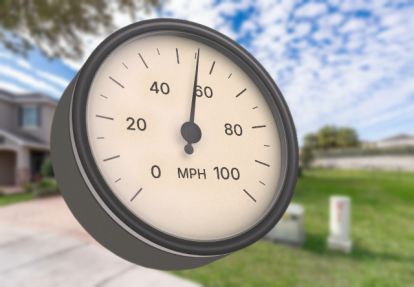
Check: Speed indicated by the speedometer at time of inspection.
55 mph
